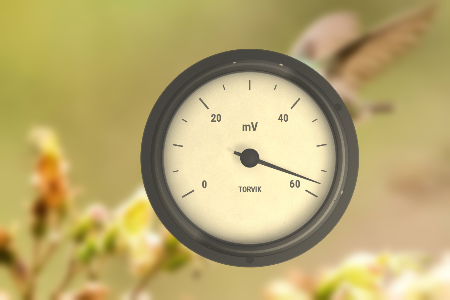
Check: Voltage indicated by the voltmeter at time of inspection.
57.5 mV
